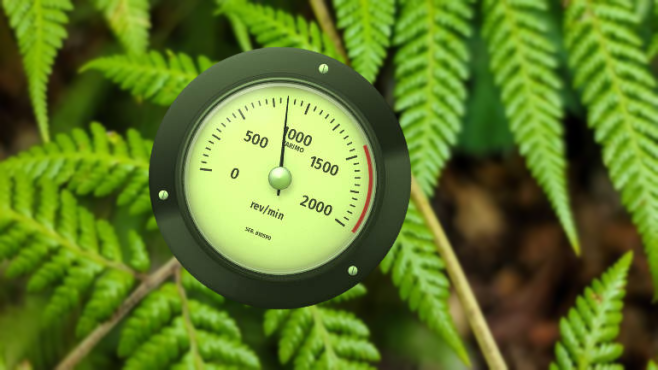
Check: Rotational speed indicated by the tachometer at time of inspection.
850 rpm
